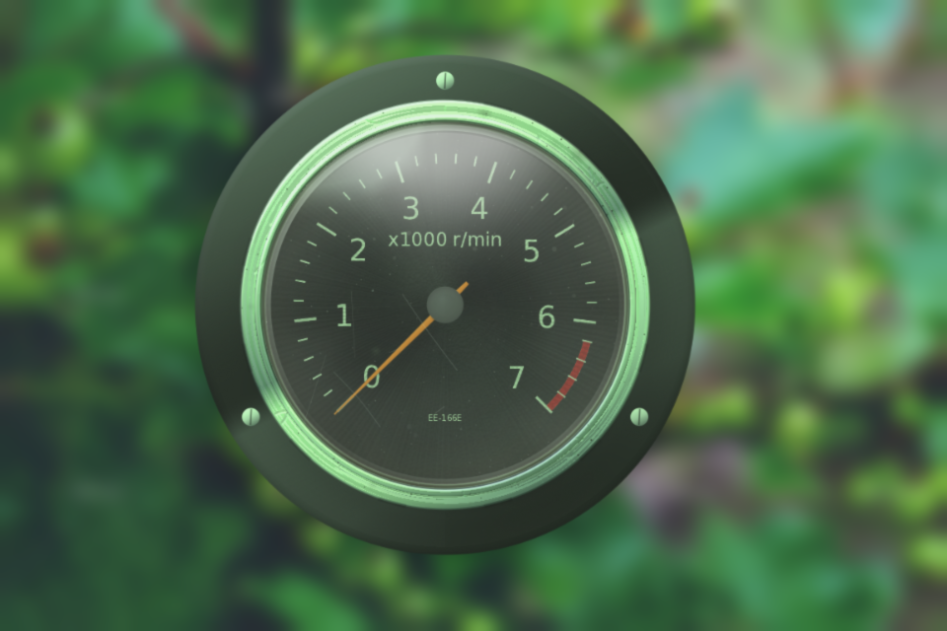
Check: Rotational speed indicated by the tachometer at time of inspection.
0 rpm
